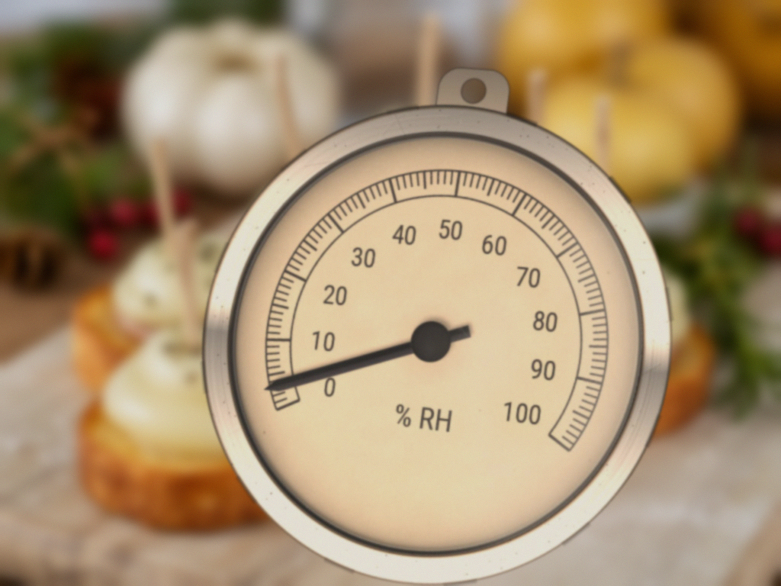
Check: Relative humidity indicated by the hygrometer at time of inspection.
3 %
